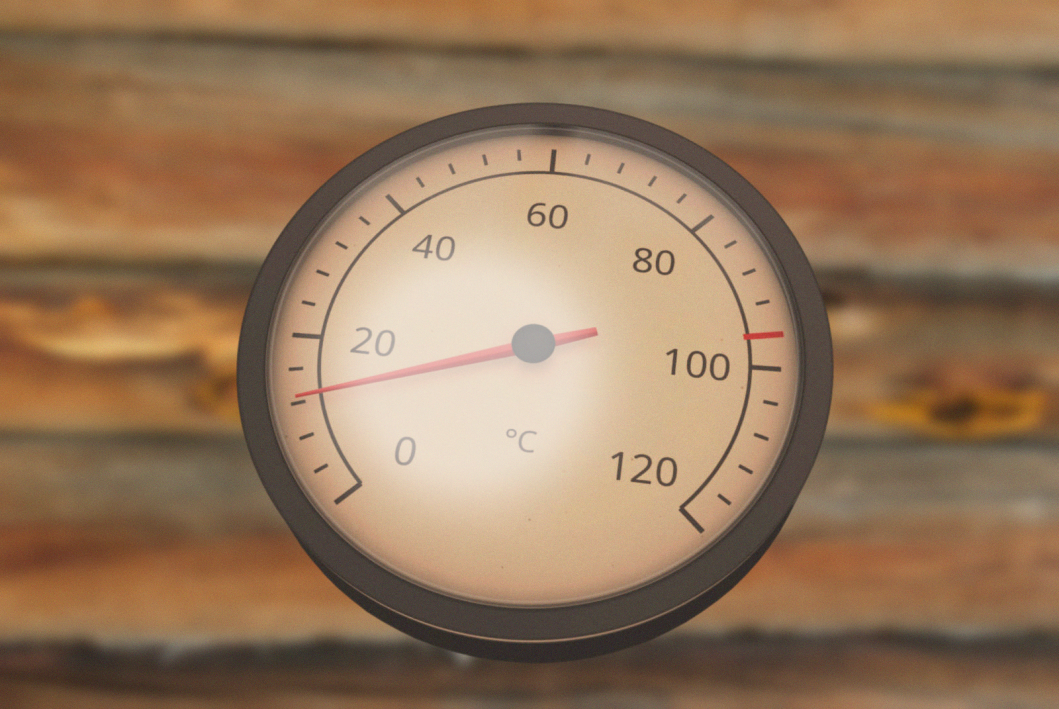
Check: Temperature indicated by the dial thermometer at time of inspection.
12 °C
